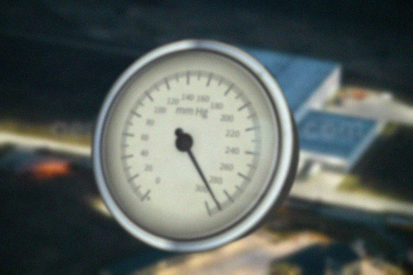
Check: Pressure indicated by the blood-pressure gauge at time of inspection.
290 mmHg
